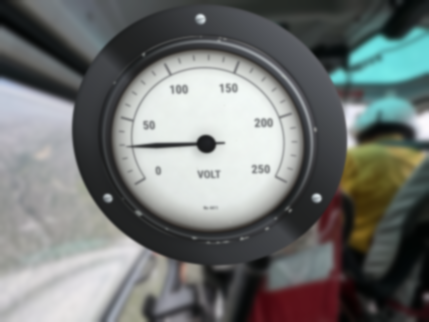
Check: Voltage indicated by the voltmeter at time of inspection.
30 V
